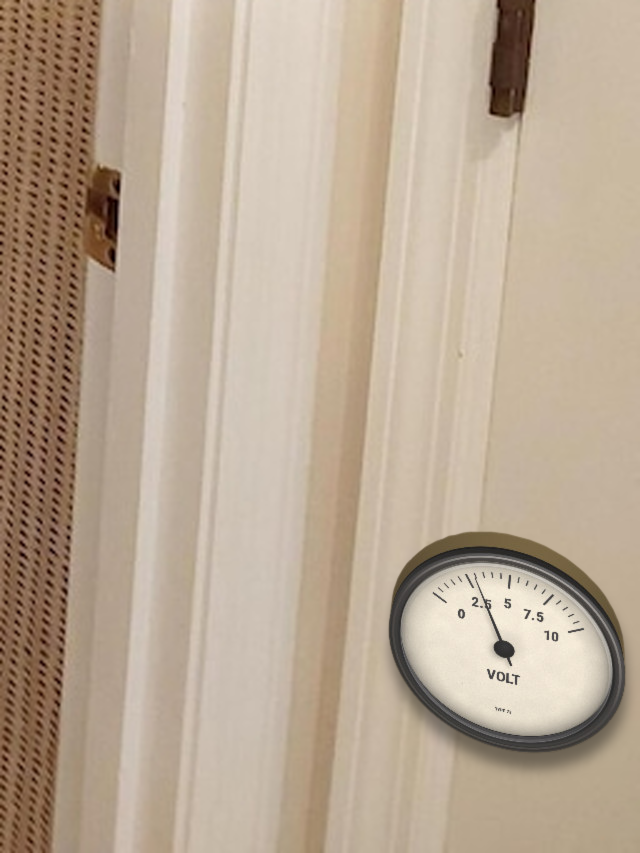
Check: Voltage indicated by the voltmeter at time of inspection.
3 V
